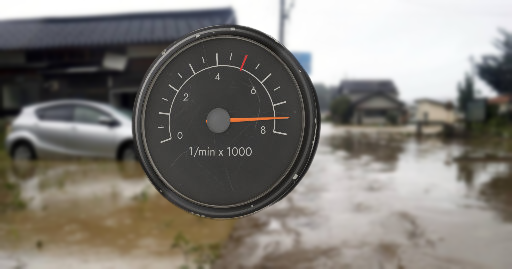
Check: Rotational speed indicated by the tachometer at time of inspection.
7500 rpm
